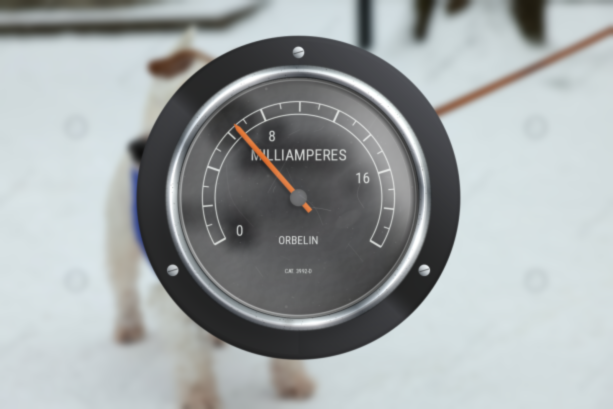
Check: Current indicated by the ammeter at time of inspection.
6.5 mA
